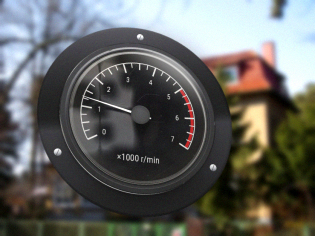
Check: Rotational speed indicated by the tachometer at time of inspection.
1250 rpm
